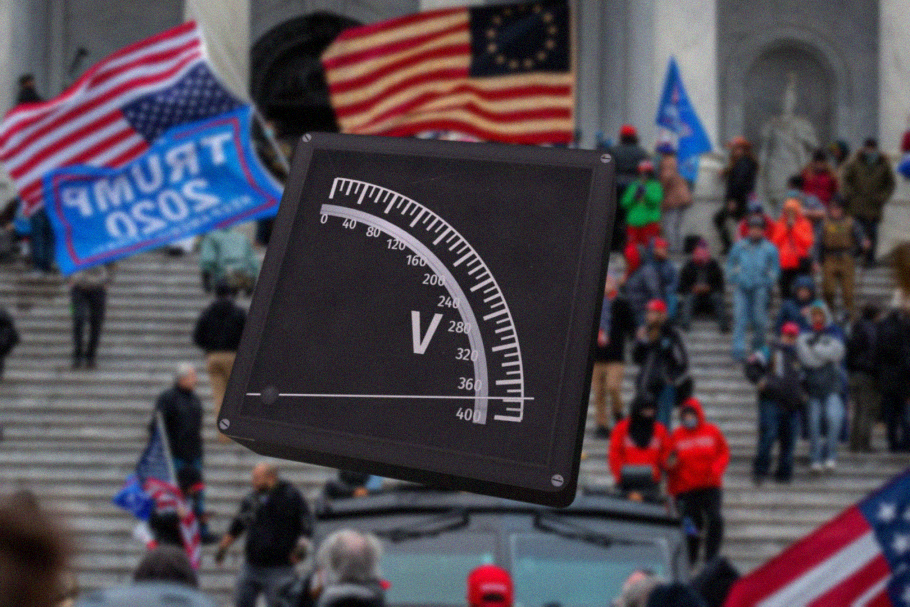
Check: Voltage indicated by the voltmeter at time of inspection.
380 V
